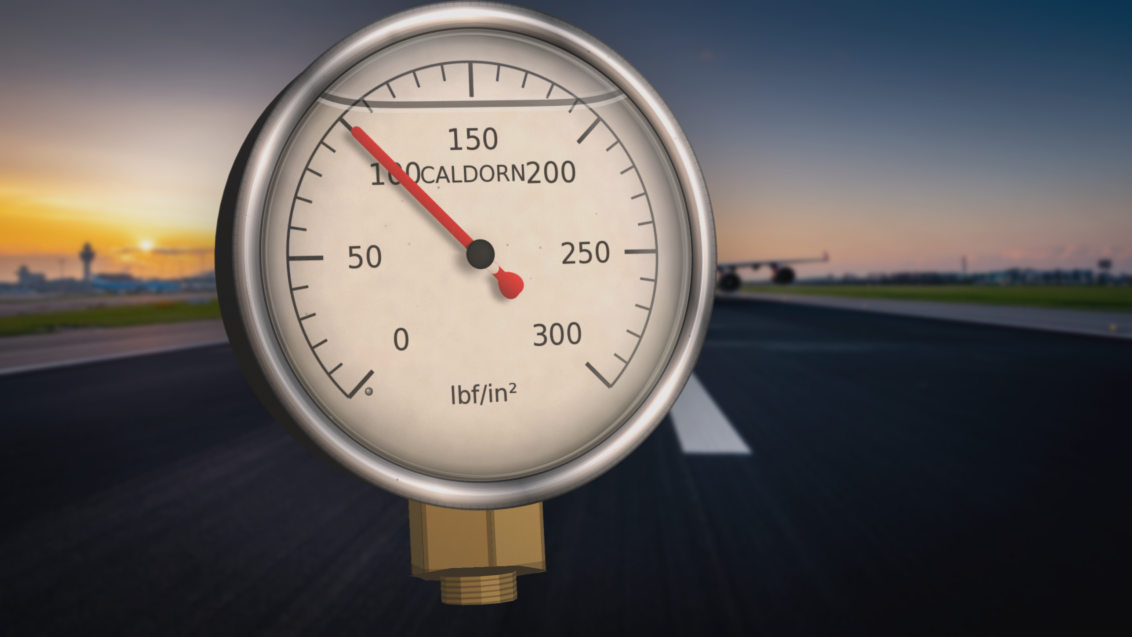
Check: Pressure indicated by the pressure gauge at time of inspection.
100 psi
